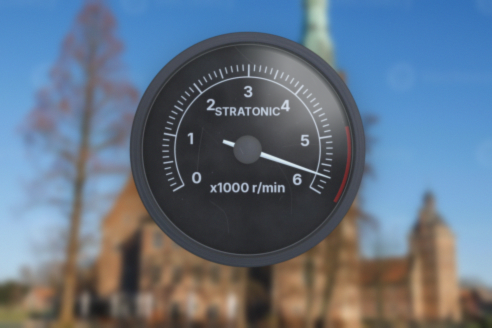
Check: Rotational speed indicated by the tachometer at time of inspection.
5700 rpm
